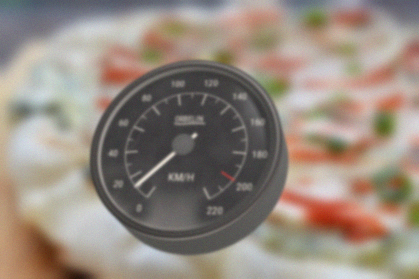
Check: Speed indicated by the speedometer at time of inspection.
10 km/h
